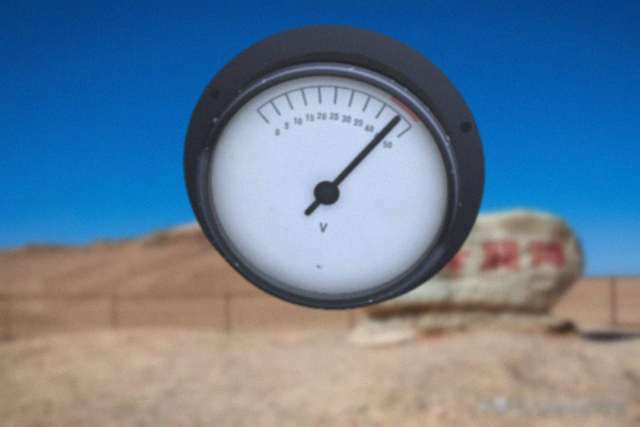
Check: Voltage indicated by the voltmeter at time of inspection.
45 V
